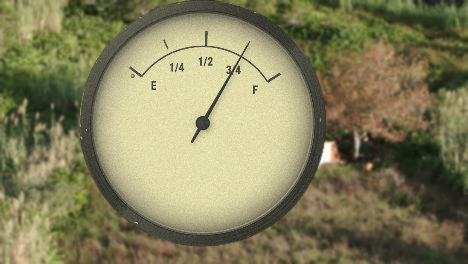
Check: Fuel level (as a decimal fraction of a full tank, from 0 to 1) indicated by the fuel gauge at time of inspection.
0.75
